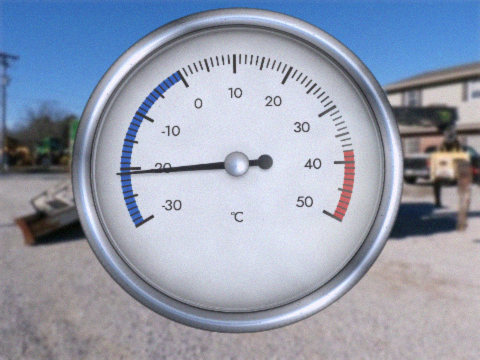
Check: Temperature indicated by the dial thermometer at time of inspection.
-21 °C
